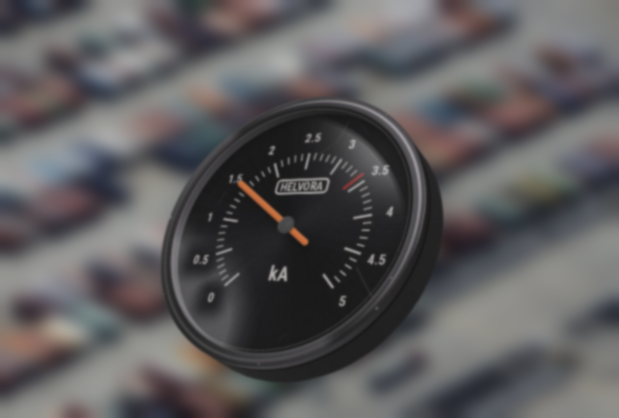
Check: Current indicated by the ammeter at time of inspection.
1.5 kA
